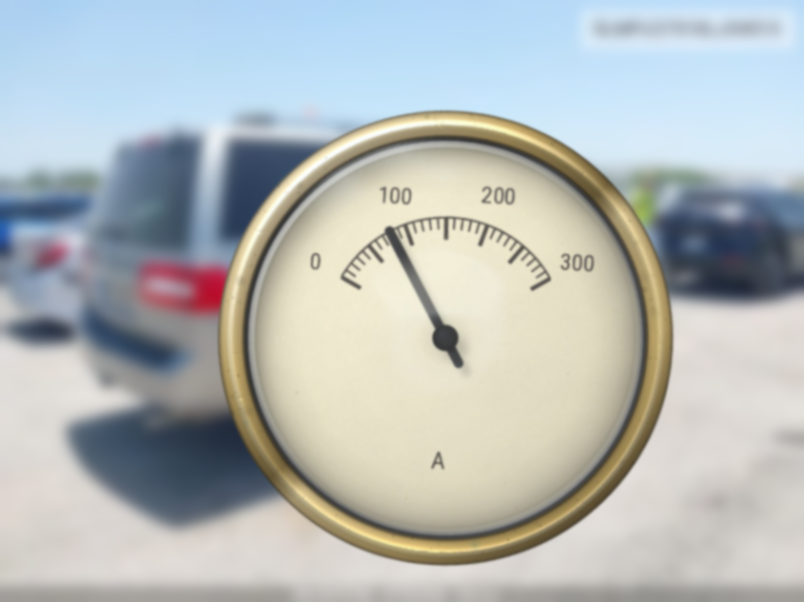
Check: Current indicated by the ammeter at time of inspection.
80 A
